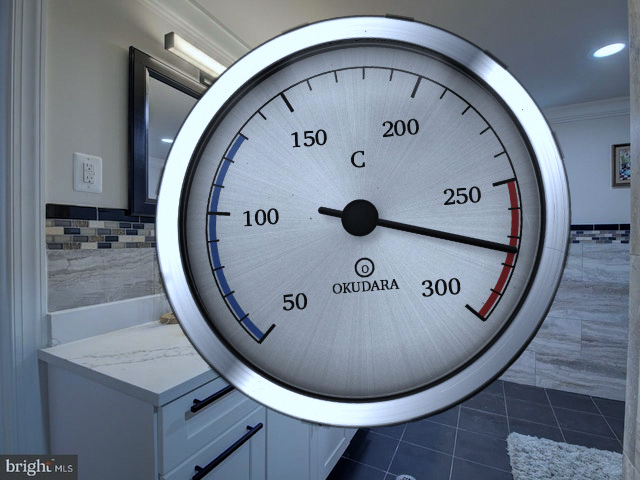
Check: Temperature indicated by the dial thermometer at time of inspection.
275 °C
